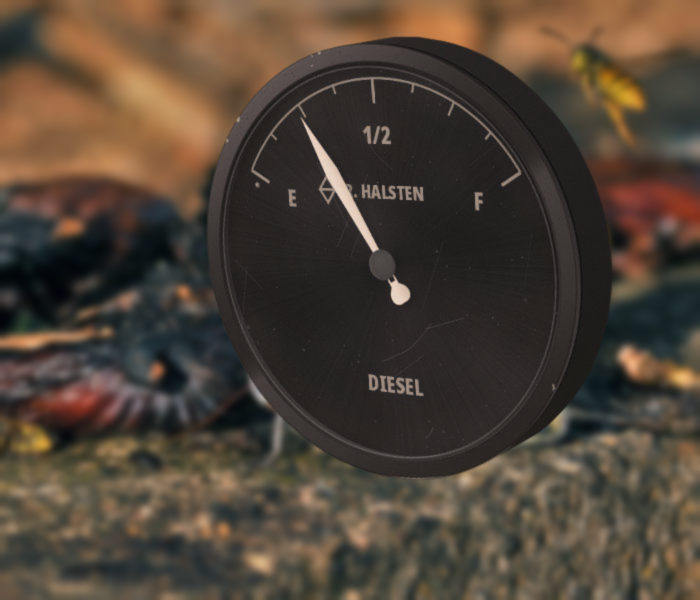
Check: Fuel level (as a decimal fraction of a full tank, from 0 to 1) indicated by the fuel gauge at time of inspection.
0.25
